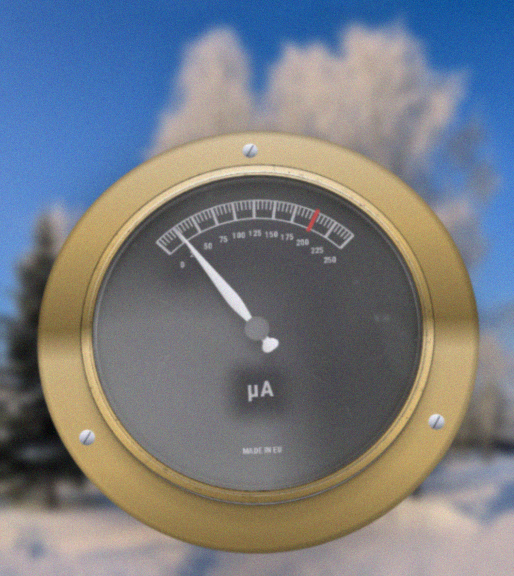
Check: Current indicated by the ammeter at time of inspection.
25 µA
